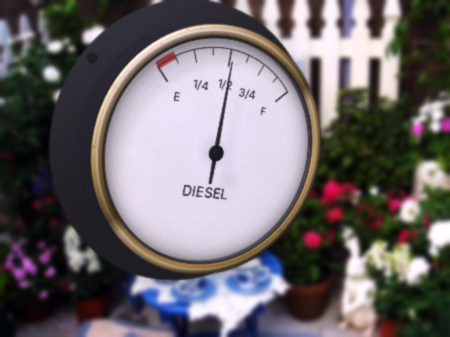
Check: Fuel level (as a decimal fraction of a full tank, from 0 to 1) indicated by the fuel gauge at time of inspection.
0.5
